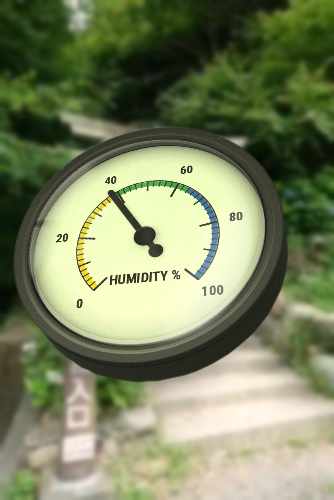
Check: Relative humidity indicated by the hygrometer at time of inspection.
38 %
